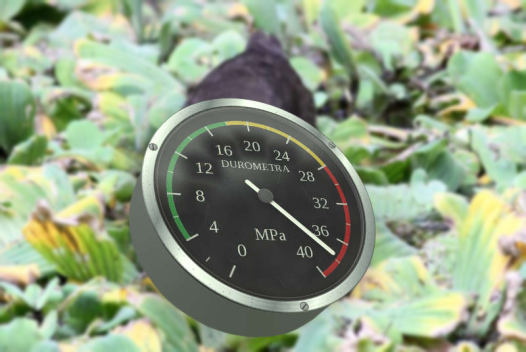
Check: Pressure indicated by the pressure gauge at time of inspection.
38 MPa
